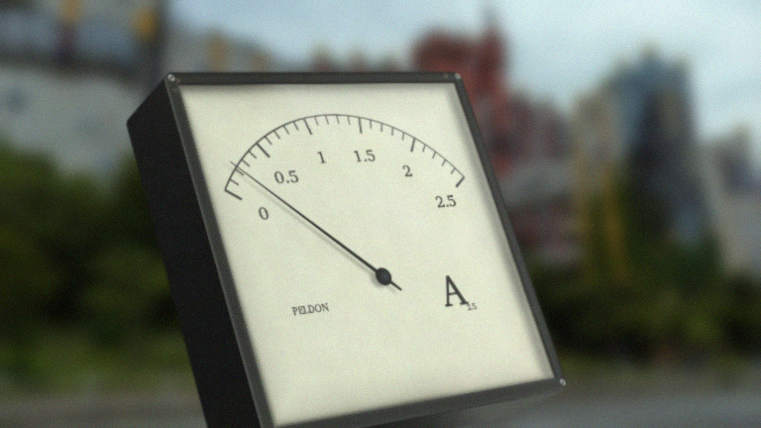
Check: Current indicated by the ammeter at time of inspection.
0.2 A
